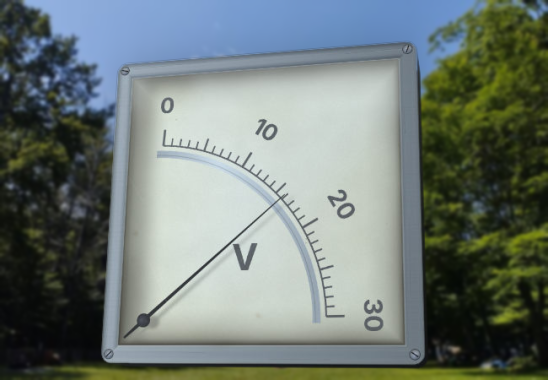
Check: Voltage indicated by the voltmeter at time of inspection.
16 V
